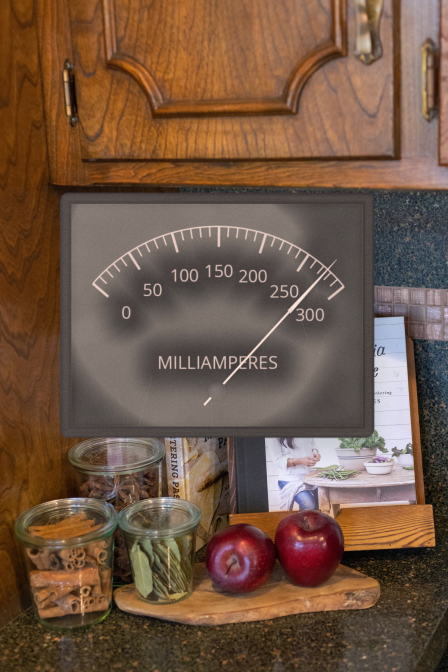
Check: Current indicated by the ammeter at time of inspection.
275 mA
